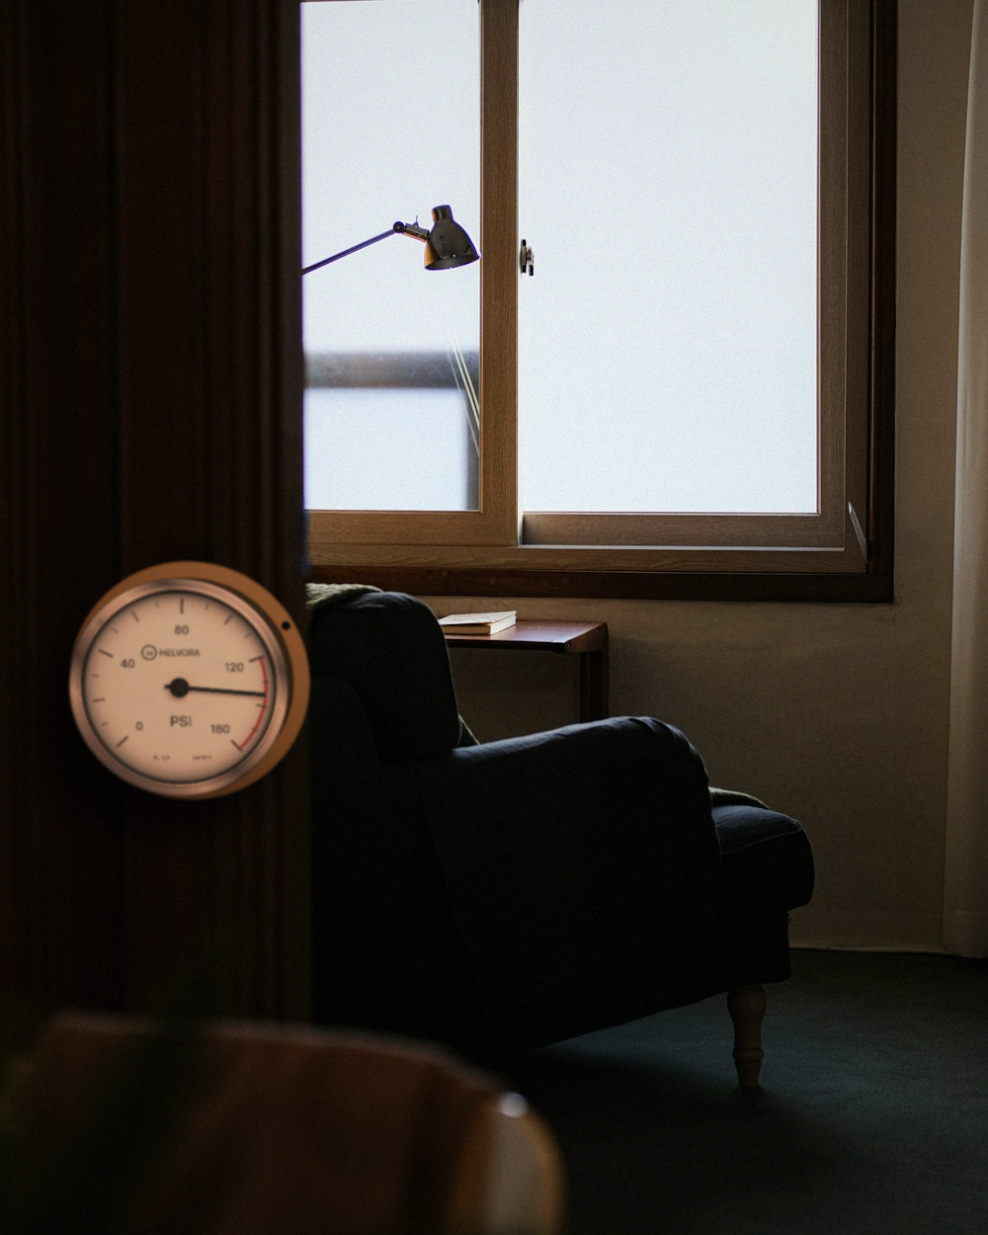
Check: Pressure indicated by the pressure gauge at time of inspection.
135 psi
